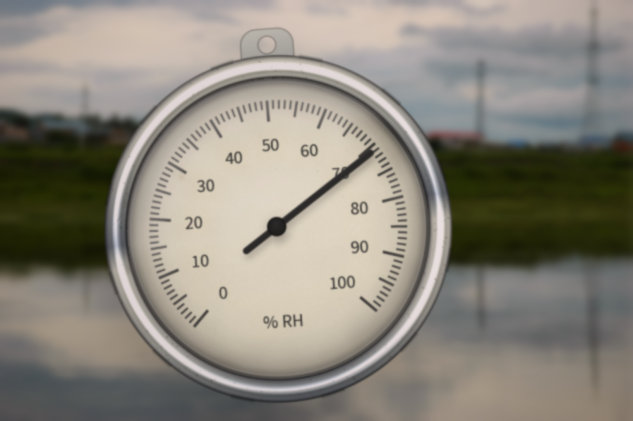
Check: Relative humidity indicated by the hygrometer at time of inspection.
71 %
